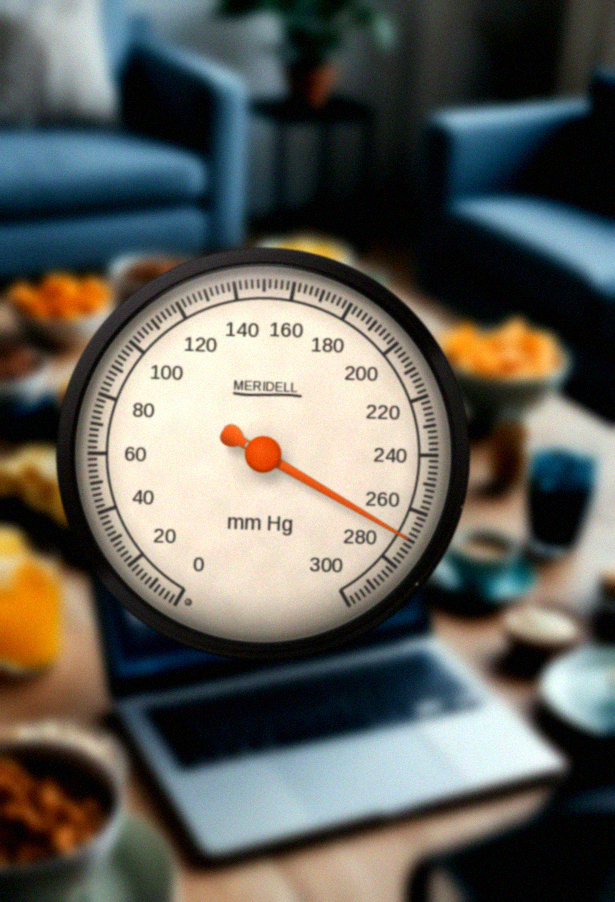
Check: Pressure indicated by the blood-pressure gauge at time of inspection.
270 mmHg
